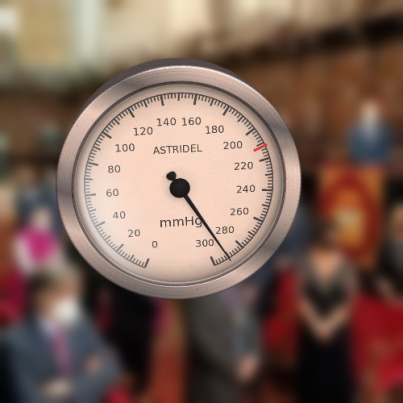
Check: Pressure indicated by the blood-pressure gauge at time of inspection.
290 mmHg
